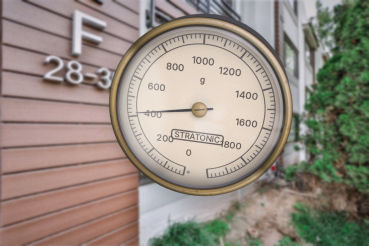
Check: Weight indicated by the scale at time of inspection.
420 g
